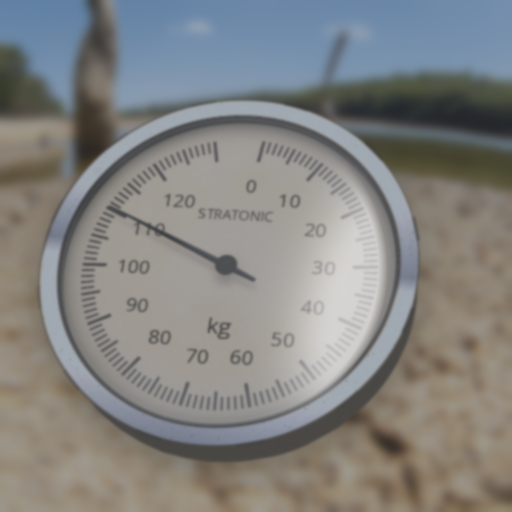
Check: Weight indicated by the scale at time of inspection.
110 kg
